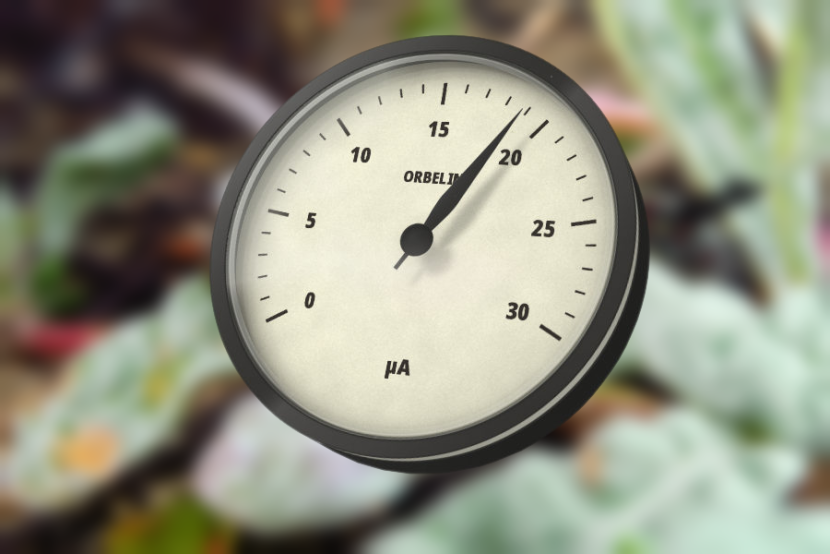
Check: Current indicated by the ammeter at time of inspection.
19 µA
